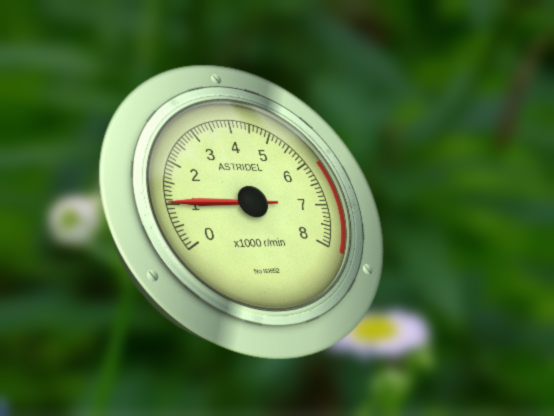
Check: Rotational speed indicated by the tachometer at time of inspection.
1000 rpm
